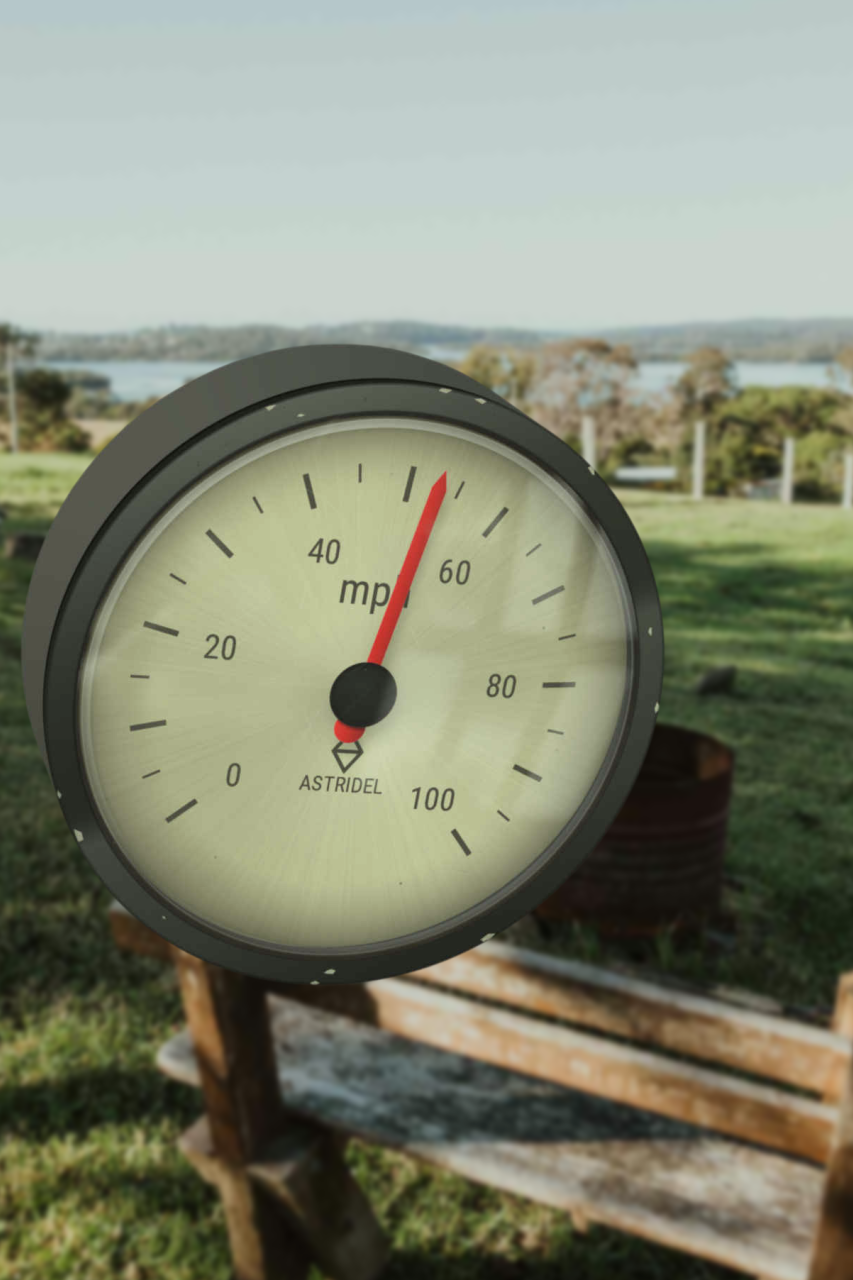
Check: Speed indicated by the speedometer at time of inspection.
52.5 mph
